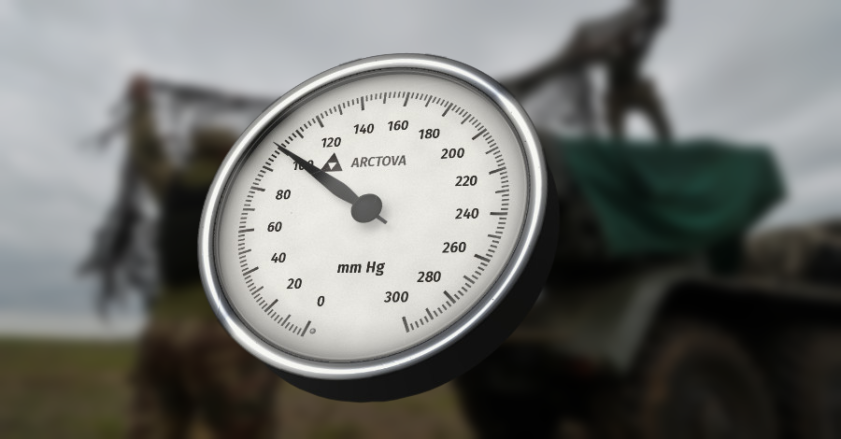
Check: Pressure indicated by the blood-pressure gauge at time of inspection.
100 mmHg
